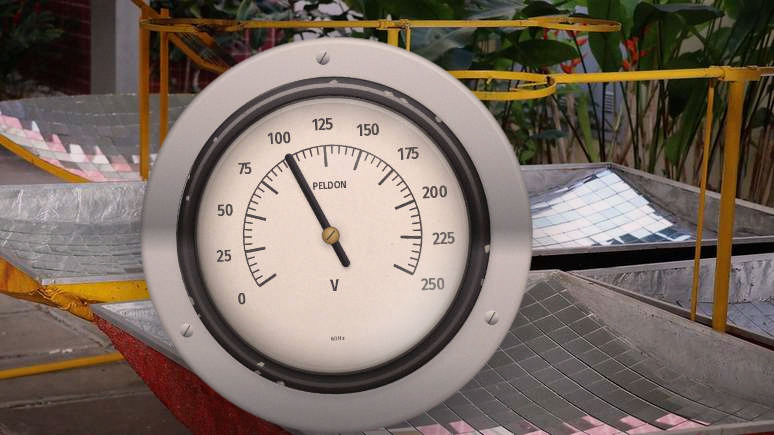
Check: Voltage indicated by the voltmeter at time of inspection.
100 V
